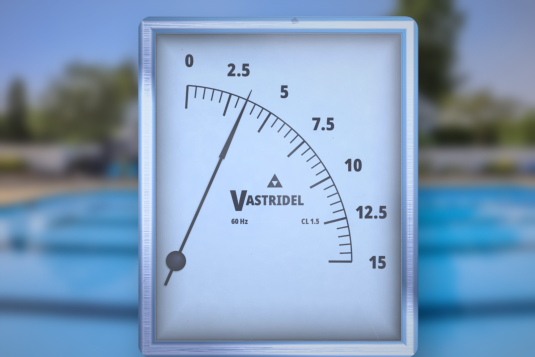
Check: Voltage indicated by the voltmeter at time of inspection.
3.5 V
